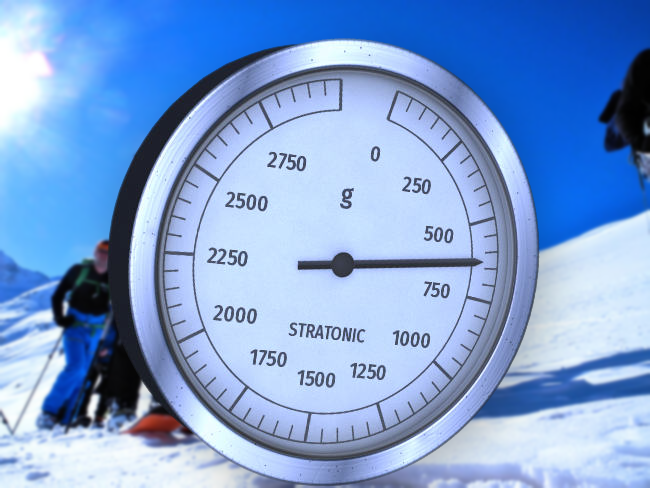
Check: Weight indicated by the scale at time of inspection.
625 g
